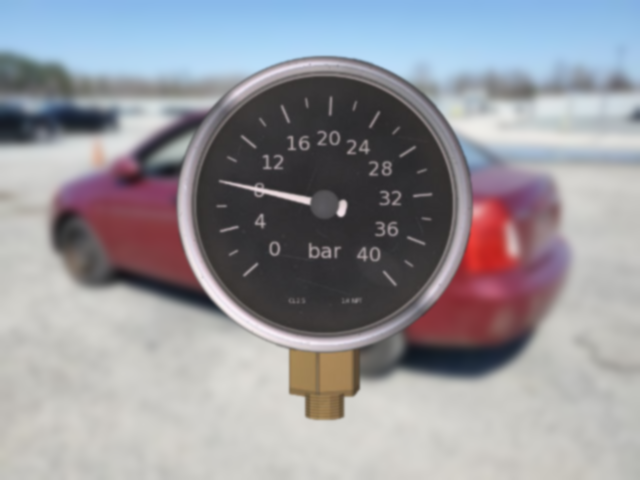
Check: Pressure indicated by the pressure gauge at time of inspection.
8 bar
